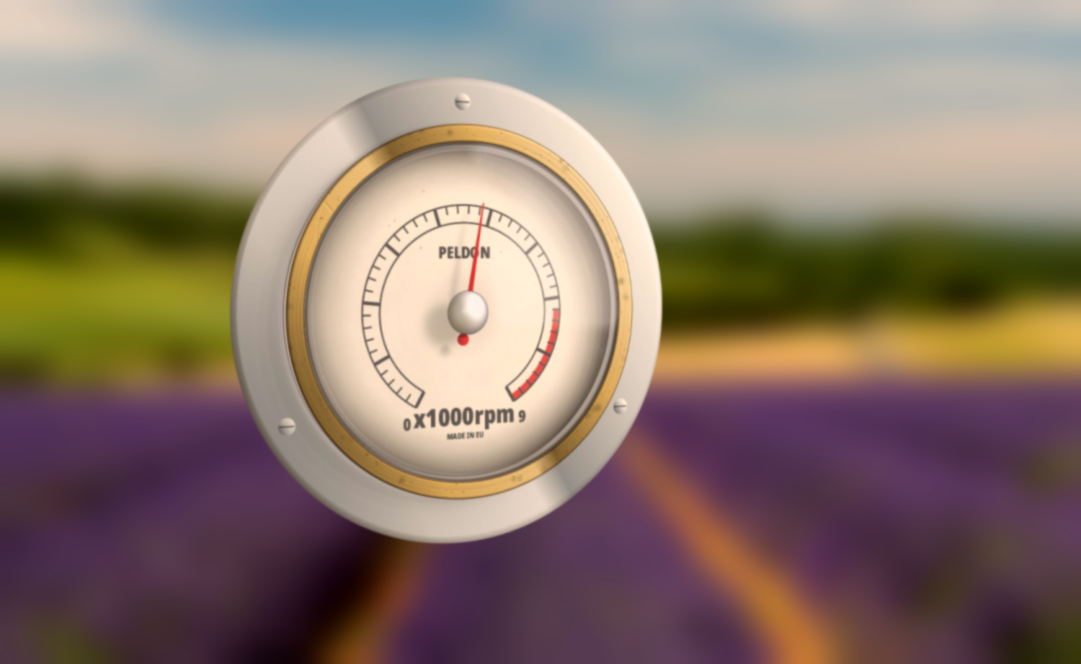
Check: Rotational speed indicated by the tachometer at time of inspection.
4800 rpm
